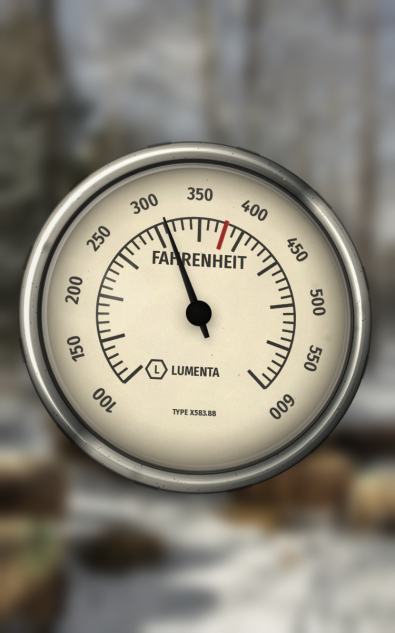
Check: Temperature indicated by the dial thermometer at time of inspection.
310 °F
